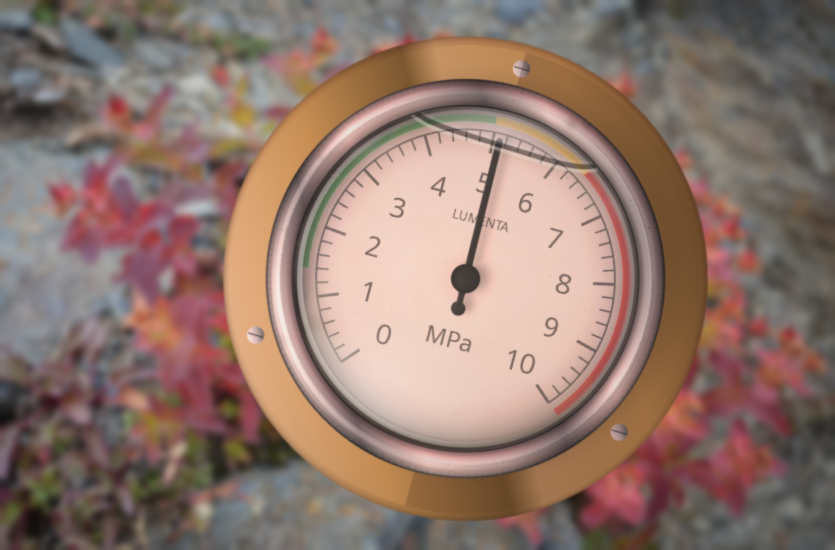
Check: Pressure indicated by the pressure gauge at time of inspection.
5.1 MPa
